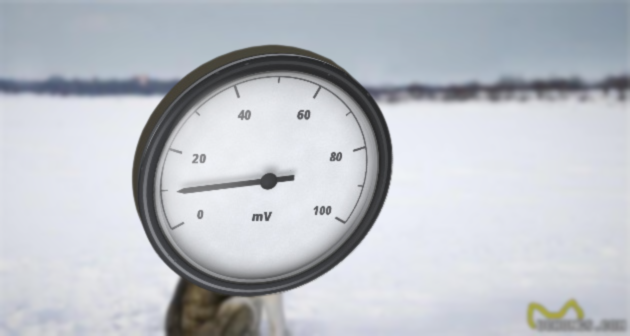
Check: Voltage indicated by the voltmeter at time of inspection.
10 mV
